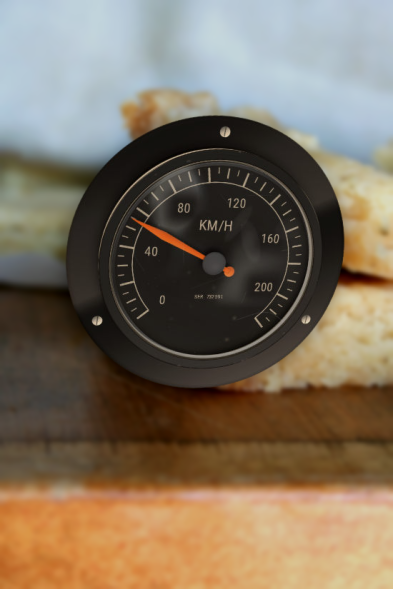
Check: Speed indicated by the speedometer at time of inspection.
55 km/h
